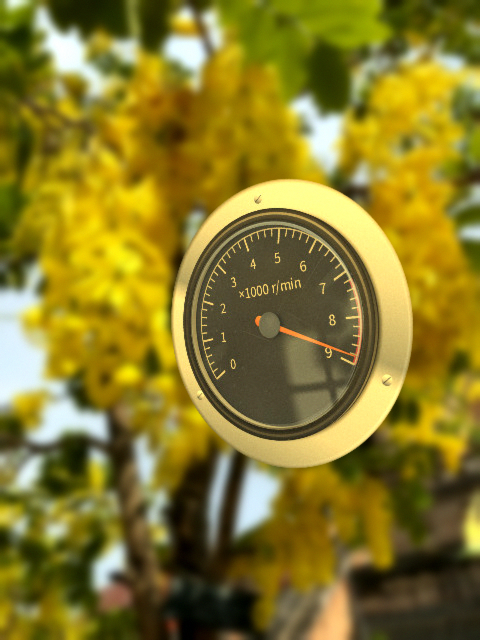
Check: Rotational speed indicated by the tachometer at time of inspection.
8800 rpm
